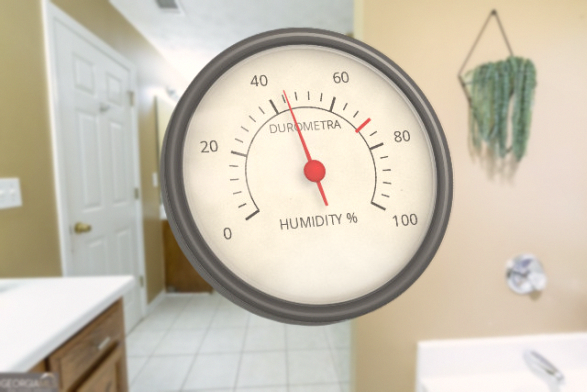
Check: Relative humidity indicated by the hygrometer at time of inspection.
44 %
